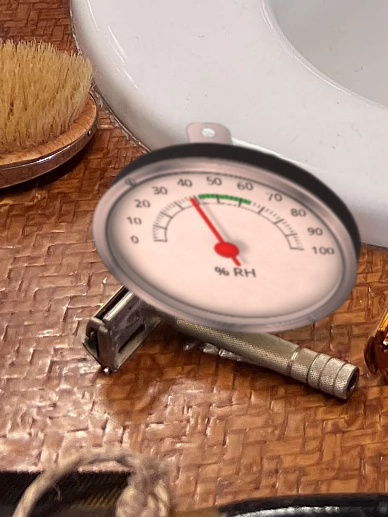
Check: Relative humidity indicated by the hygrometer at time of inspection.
40 %
